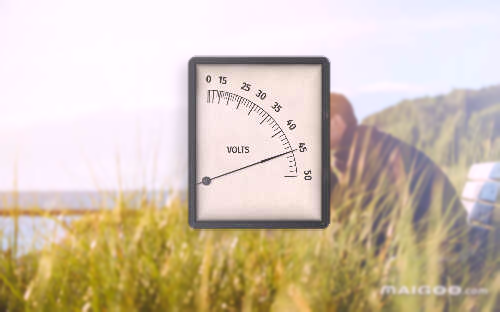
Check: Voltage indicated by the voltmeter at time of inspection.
45 V
